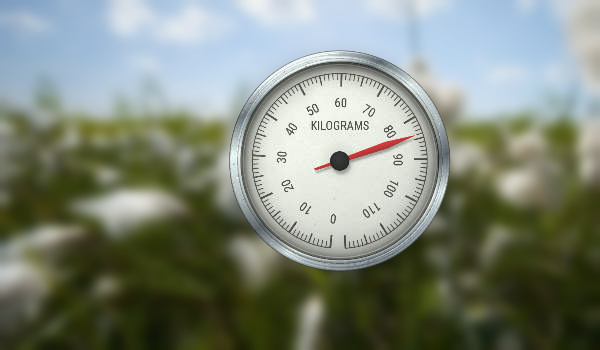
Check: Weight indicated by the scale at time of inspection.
84 kg
